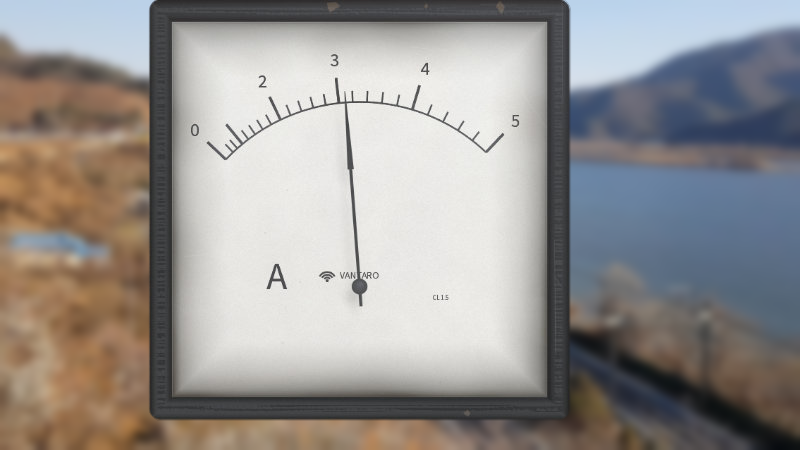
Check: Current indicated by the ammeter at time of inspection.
3.1 A
